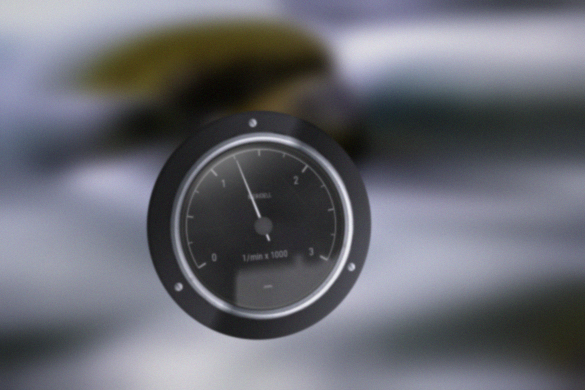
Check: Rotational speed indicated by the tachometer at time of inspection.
1250 rpm
